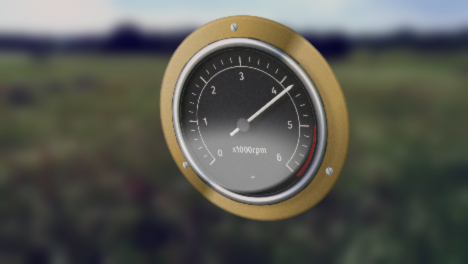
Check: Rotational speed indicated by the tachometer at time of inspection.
4200 rpm
